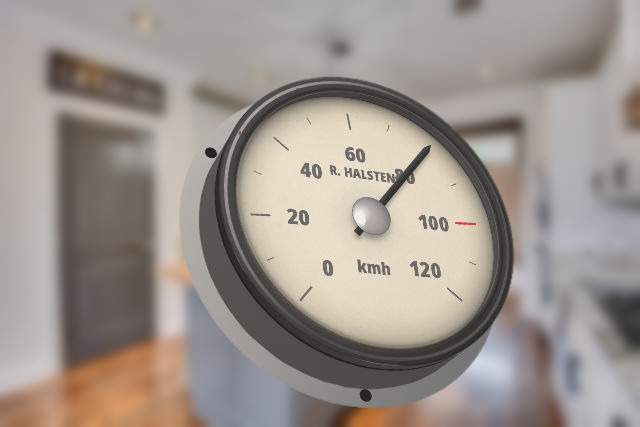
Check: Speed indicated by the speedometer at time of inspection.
80 km/h
